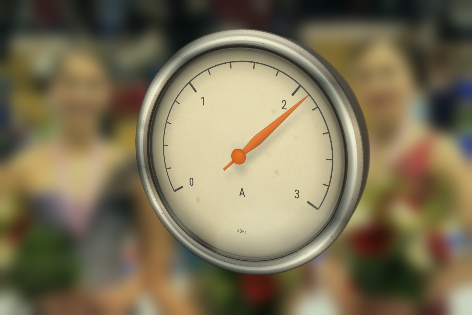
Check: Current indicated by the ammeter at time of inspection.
2.1 A
